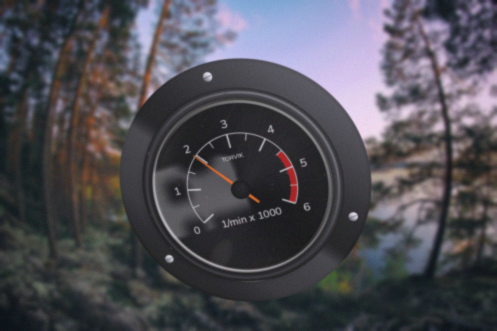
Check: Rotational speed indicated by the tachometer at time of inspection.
2000 rpm
